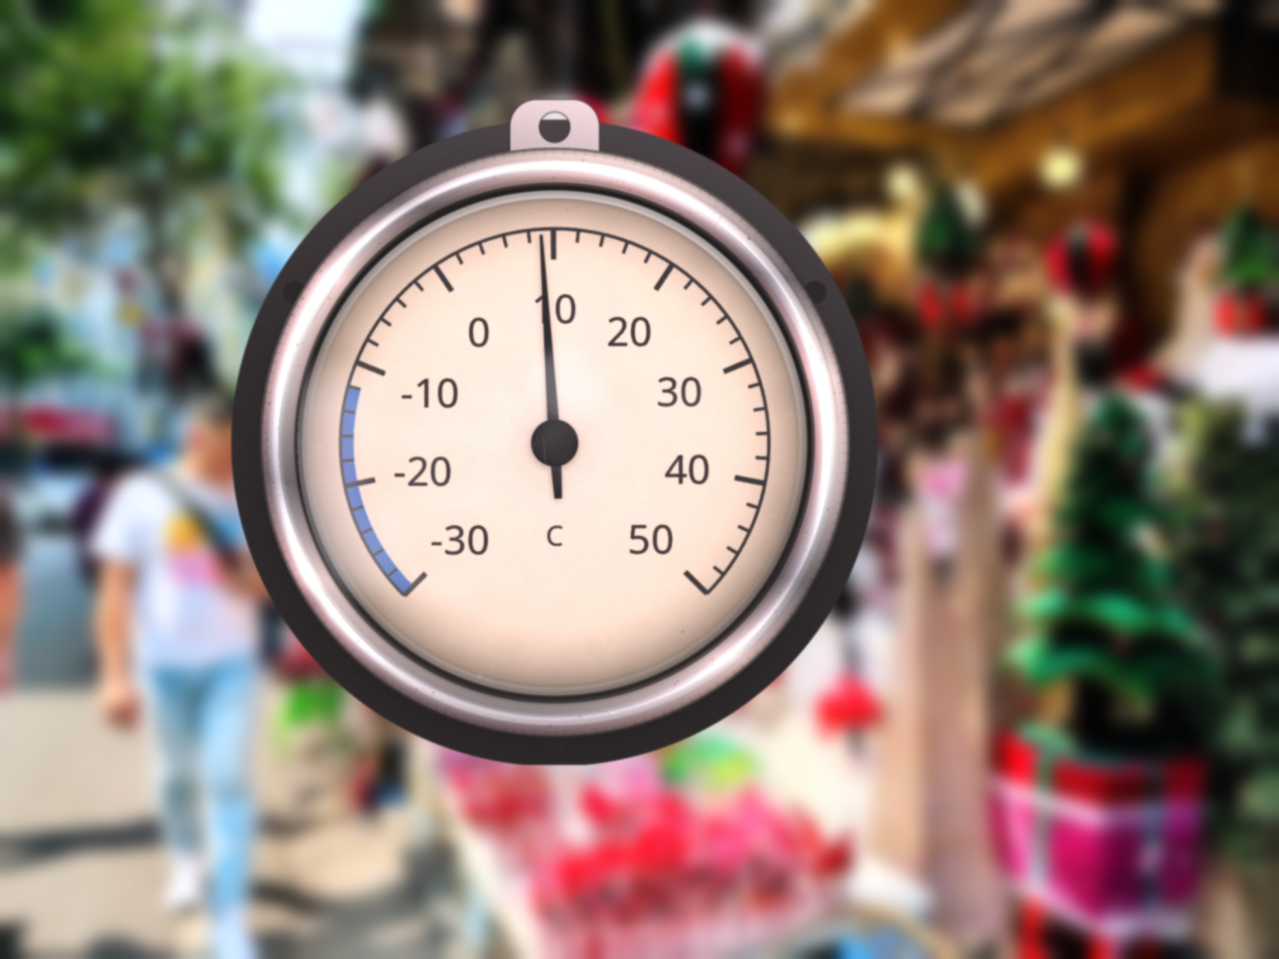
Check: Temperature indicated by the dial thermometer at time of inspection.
9 °C
